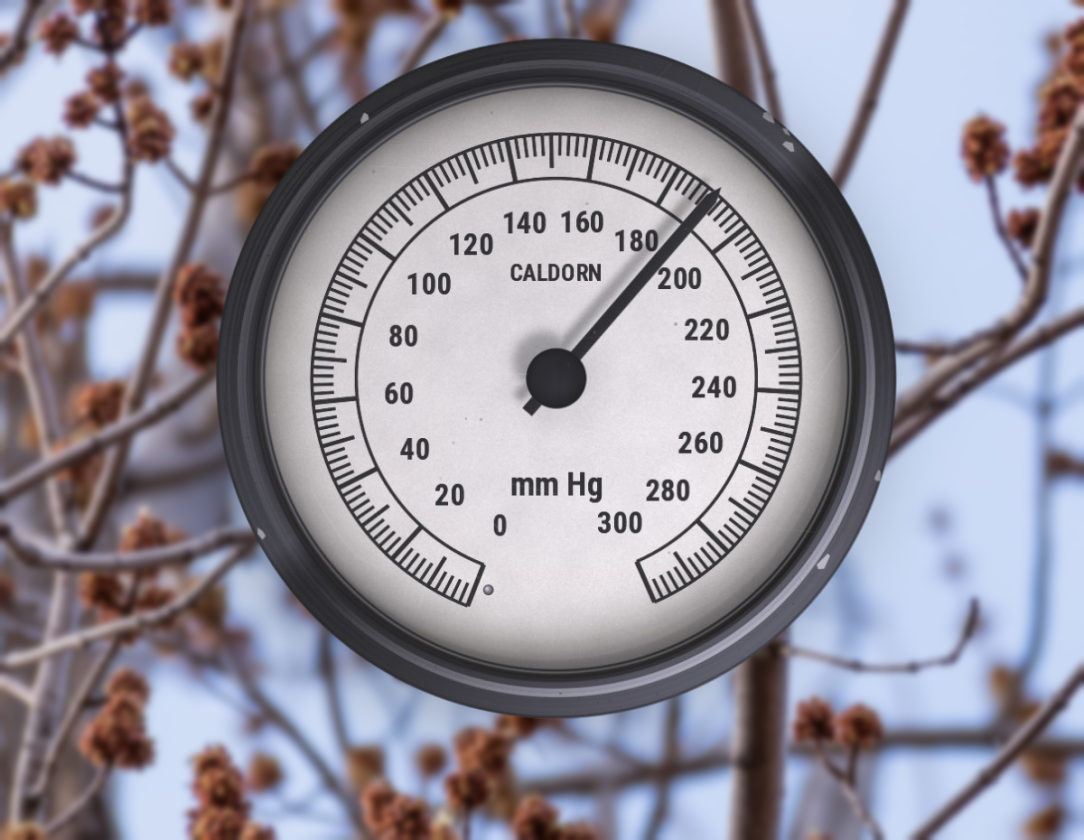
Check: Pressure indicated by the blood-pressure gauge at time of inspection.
190 mmHg
